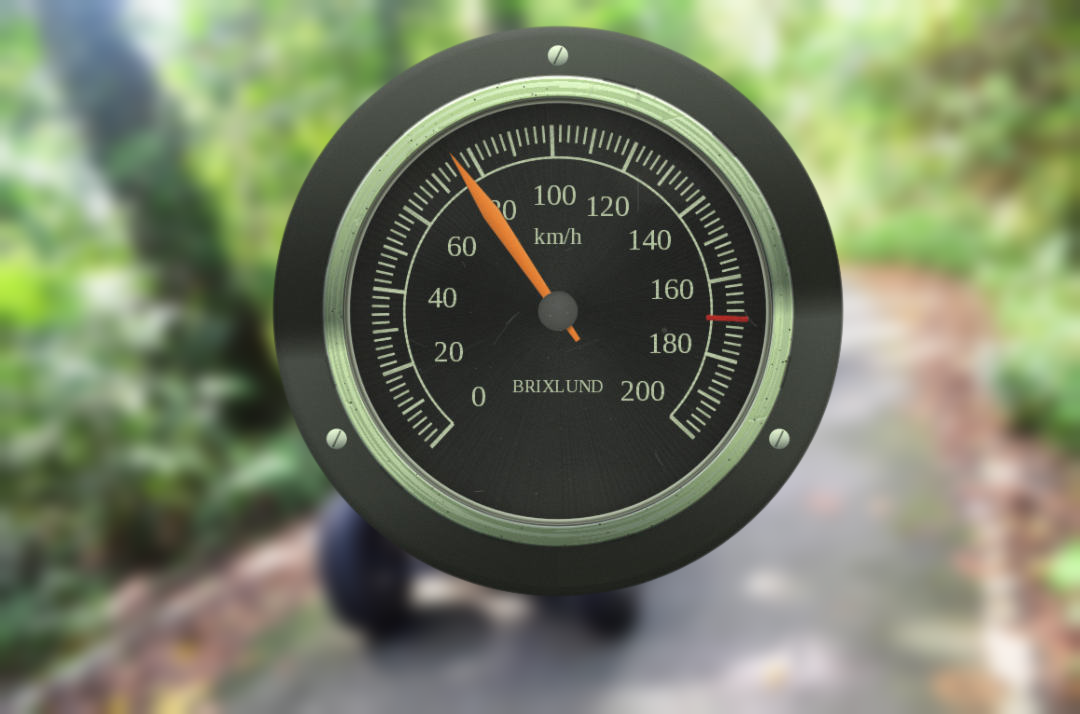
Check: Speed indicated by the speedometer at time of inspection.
76 km/h
